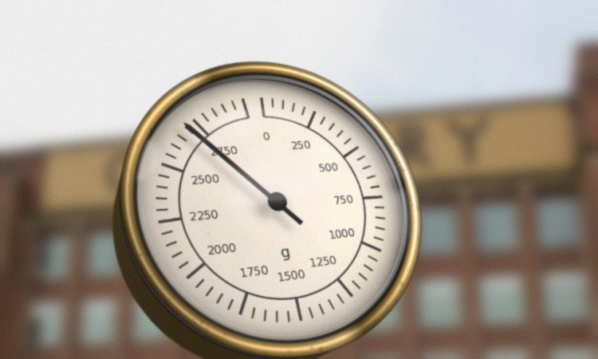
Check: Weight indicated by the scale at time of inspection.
2700 g
